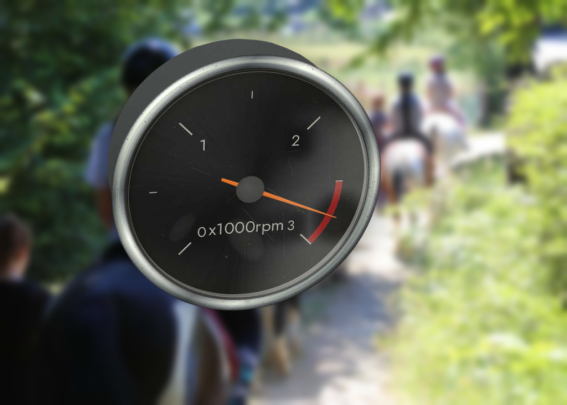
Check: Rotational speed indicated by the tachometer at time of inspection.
2750 rpm
